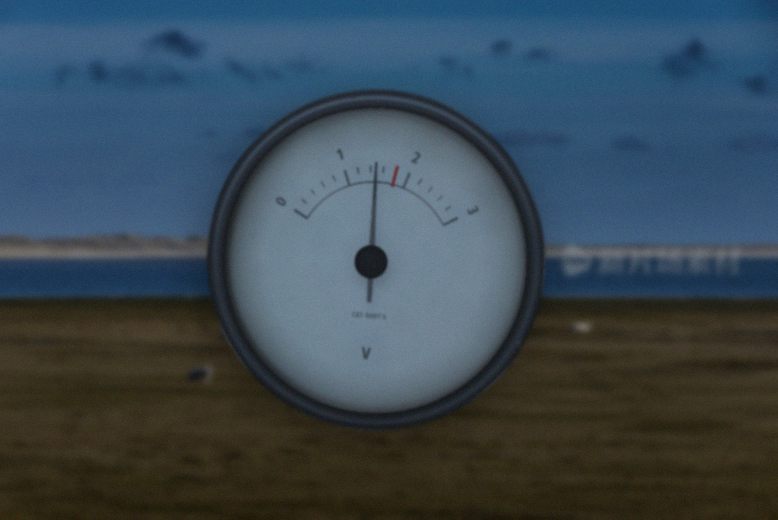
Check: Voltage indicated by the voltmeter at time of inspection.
1.5 V
